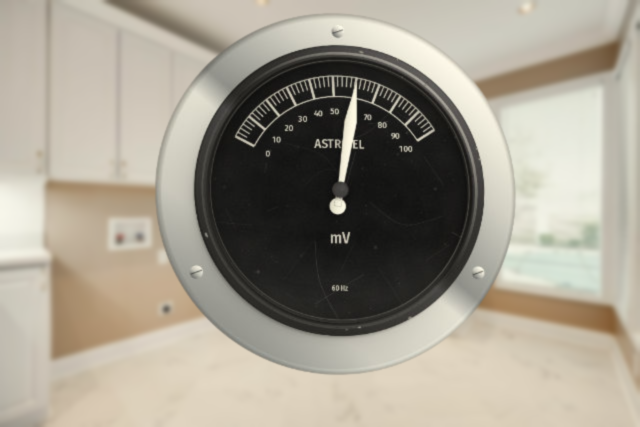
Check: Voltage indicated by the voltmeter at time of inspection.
60 mV
